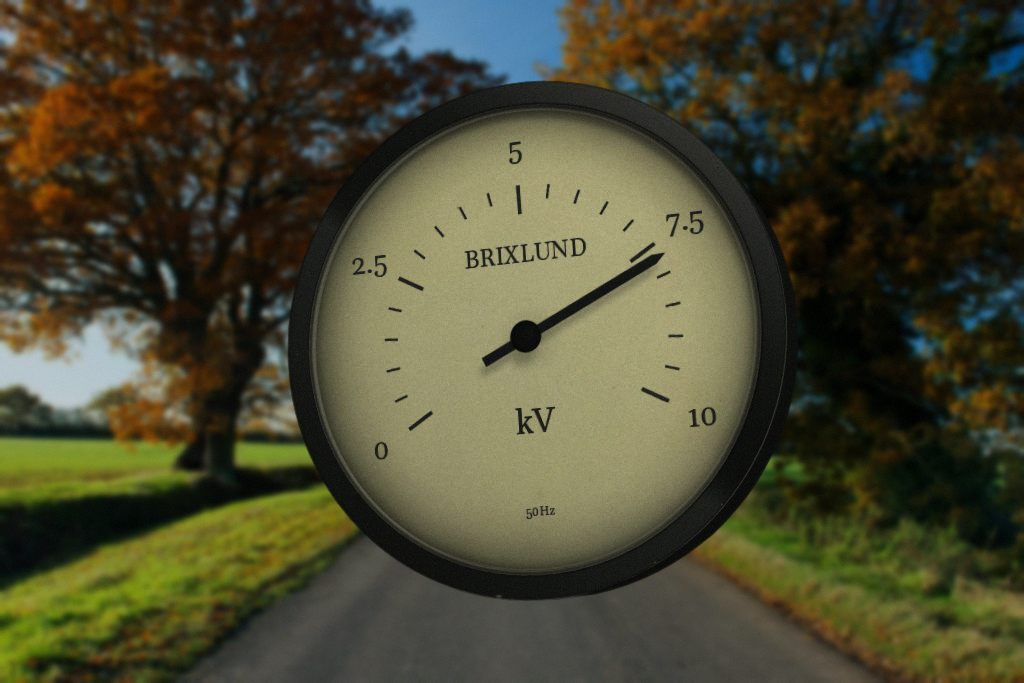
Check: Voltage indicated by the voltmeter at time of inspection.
7.75 kV
